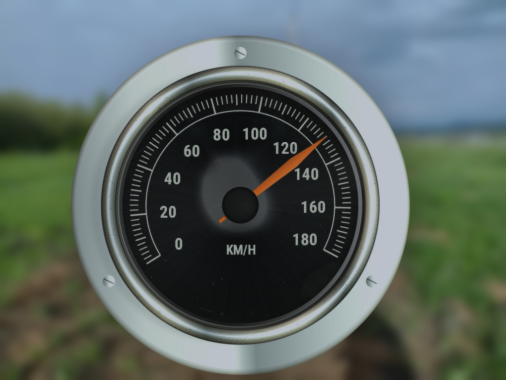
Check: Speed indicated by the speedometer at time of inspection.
130 km/h
